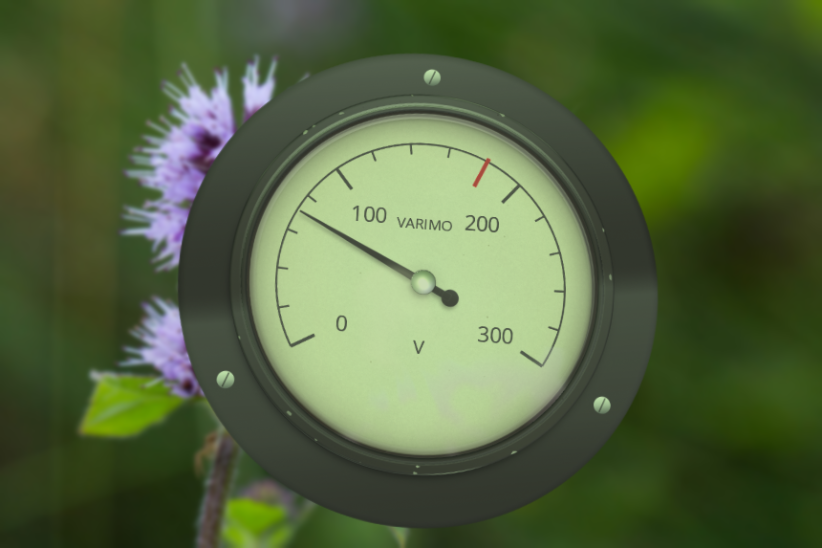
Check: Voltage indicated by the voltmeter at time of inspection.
70 V
